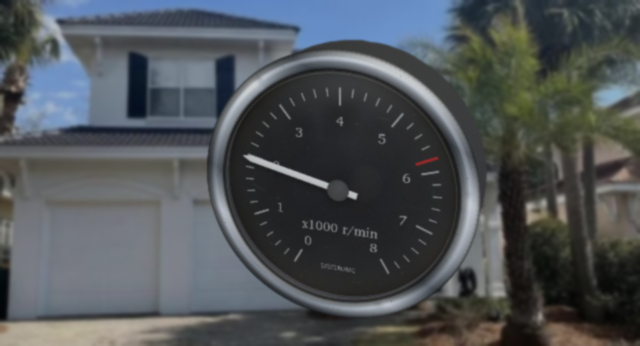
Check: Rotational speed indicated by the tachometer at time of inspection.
2000 rpm
